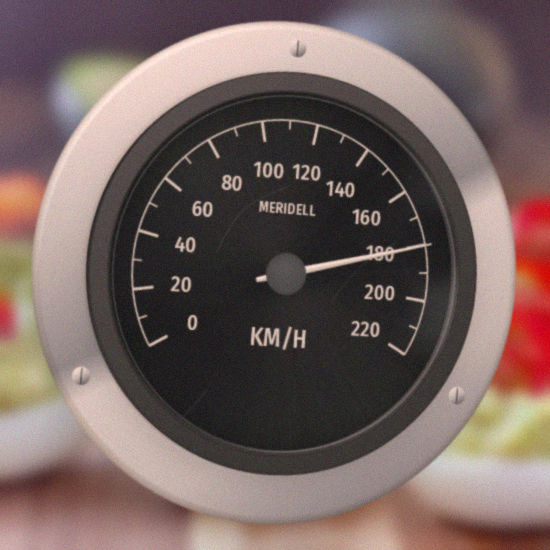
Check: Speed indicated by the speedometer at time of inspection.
180 km/h
